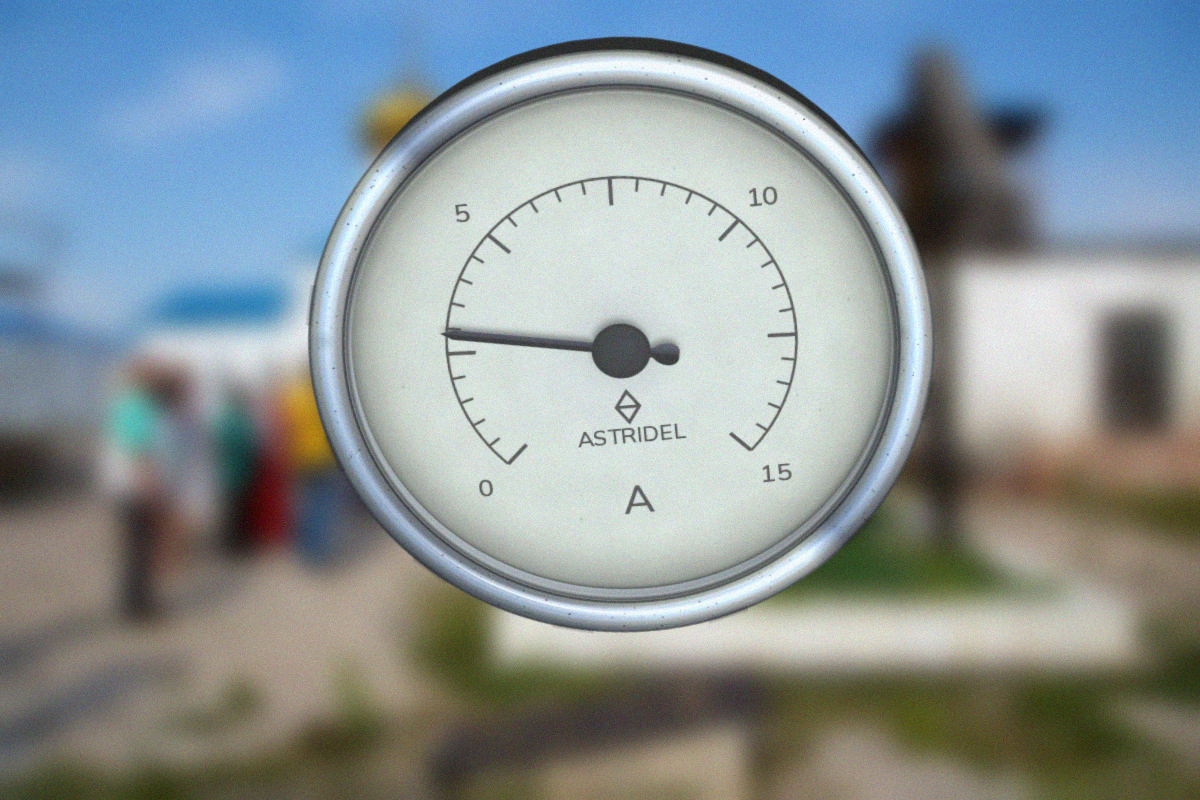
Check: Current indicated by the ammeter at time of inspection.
3 A
